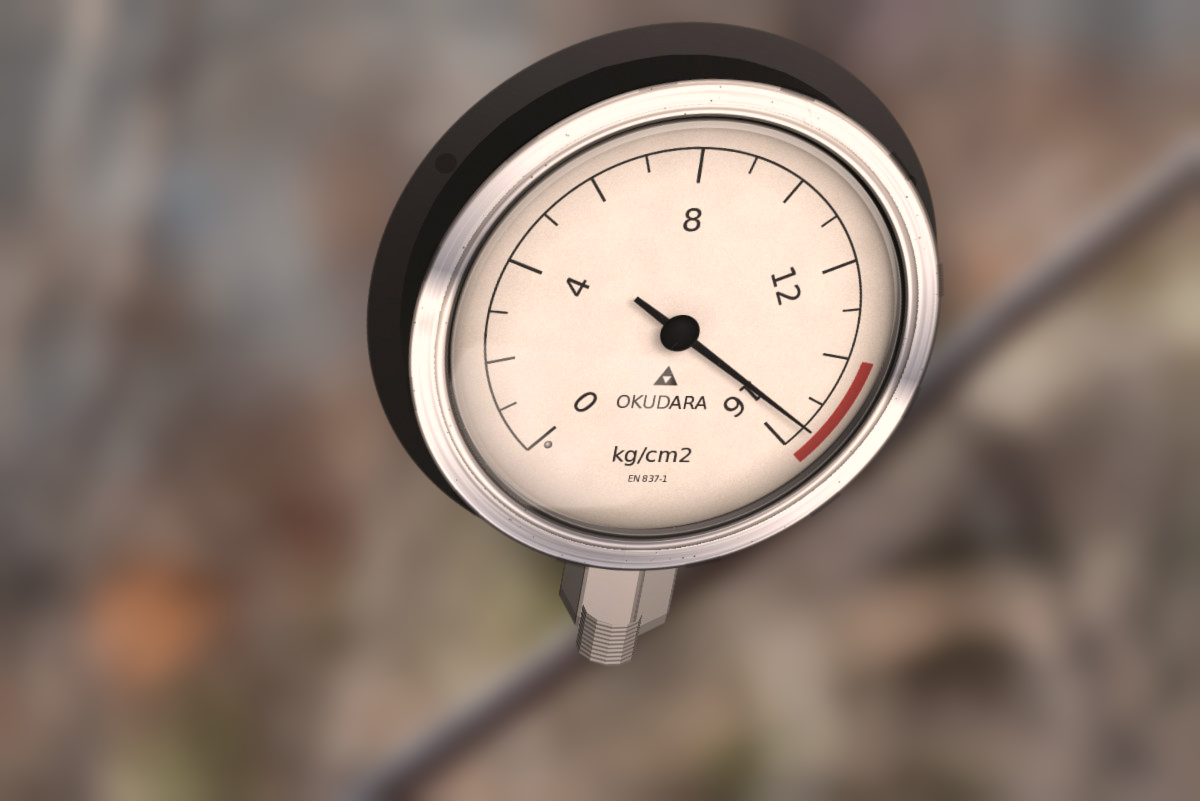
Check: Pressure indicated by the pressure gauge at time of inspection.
15.5 kg/cm²
